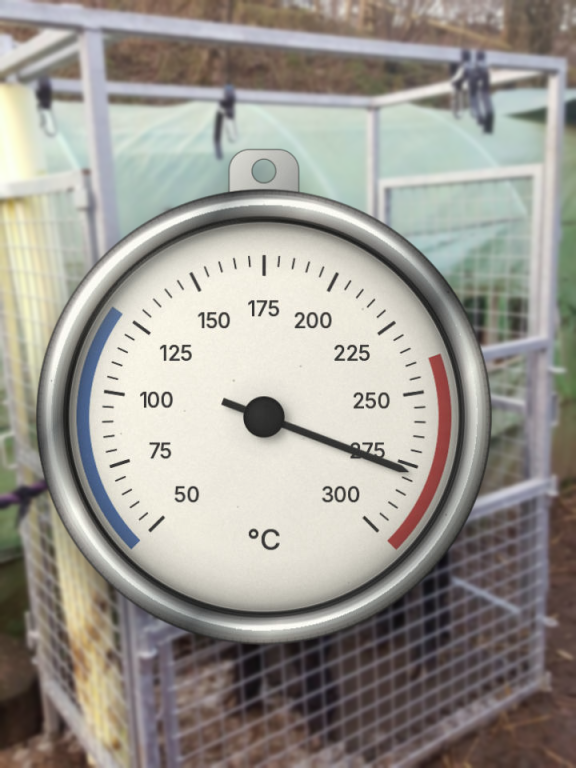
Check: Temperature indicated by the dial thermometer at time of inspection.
277.5 °C
